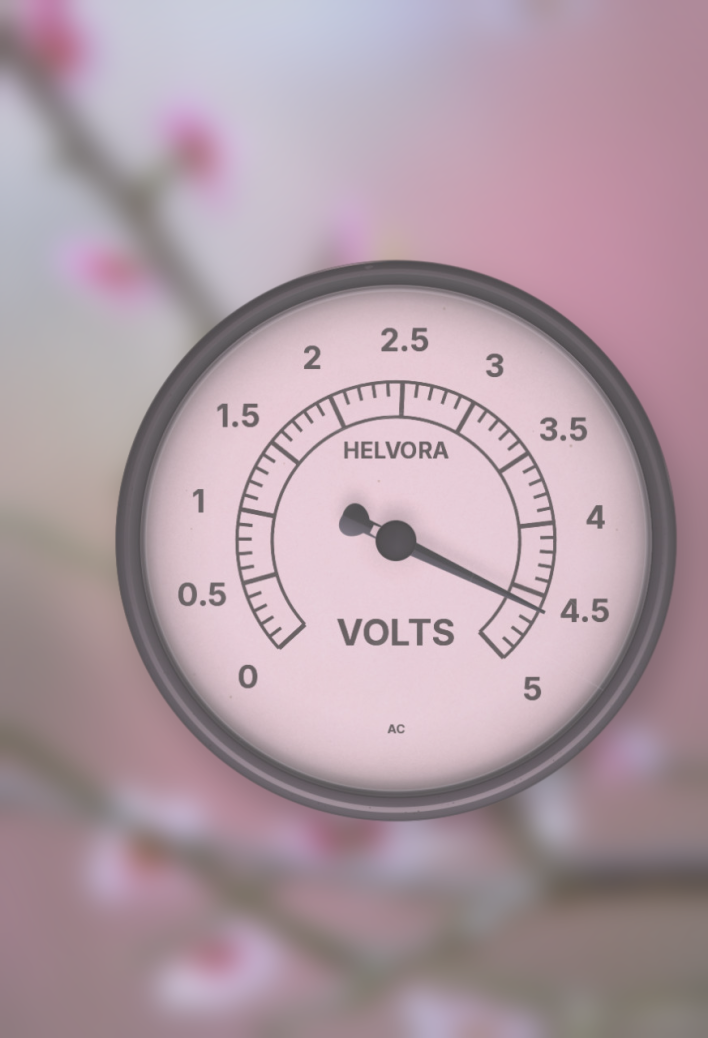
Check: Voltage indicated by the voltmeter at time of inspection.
4.6 V
